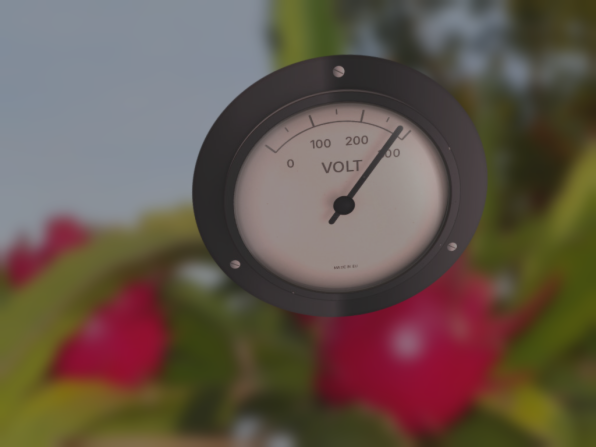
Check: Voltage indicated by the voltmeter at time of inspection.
275 V
